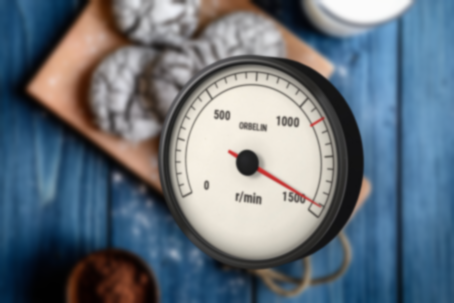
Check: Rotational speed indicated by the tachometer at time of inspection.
1450 rpm
